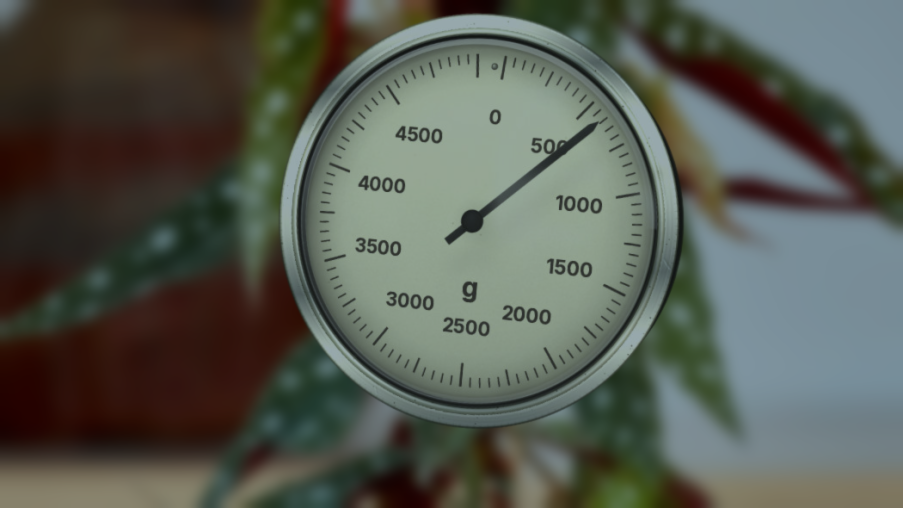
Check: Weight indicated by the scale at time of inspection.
600 g
